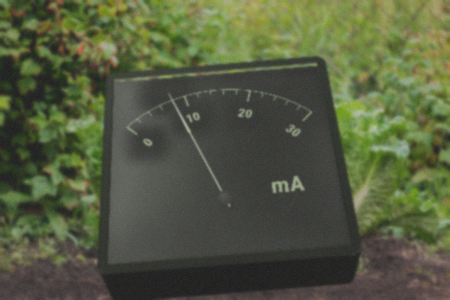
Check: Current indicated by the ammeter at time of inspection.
8 mA
